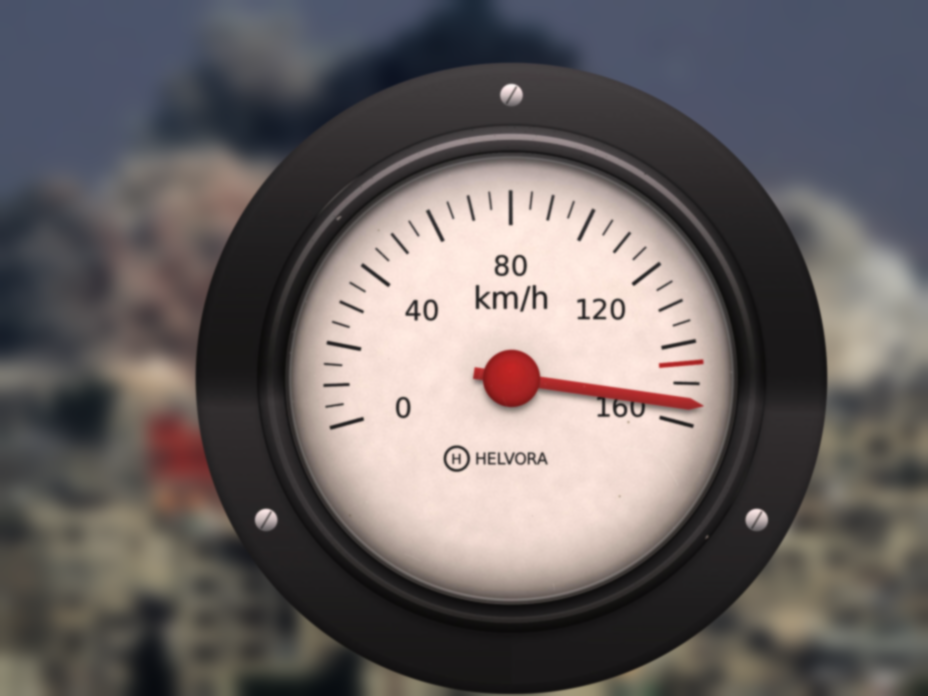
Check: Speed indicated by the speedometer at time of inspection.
155 km/h
